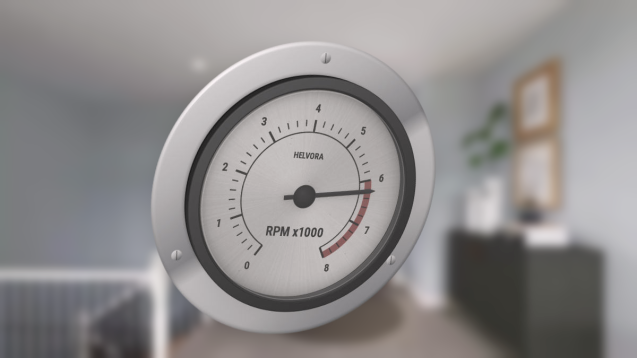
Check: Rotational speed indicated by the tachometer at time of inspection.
6200 rpm
